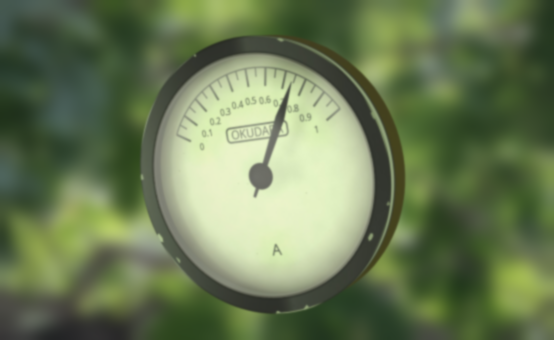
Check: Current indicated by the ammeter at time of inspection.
0.75 A
